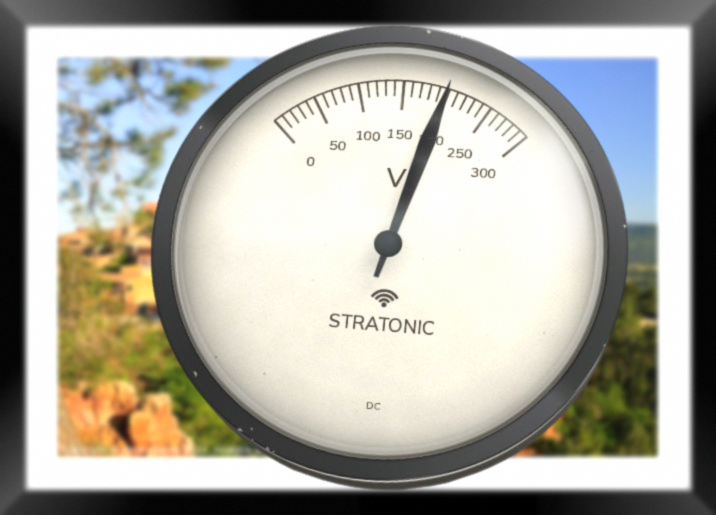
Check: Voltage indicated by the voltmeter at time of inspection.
200 V
